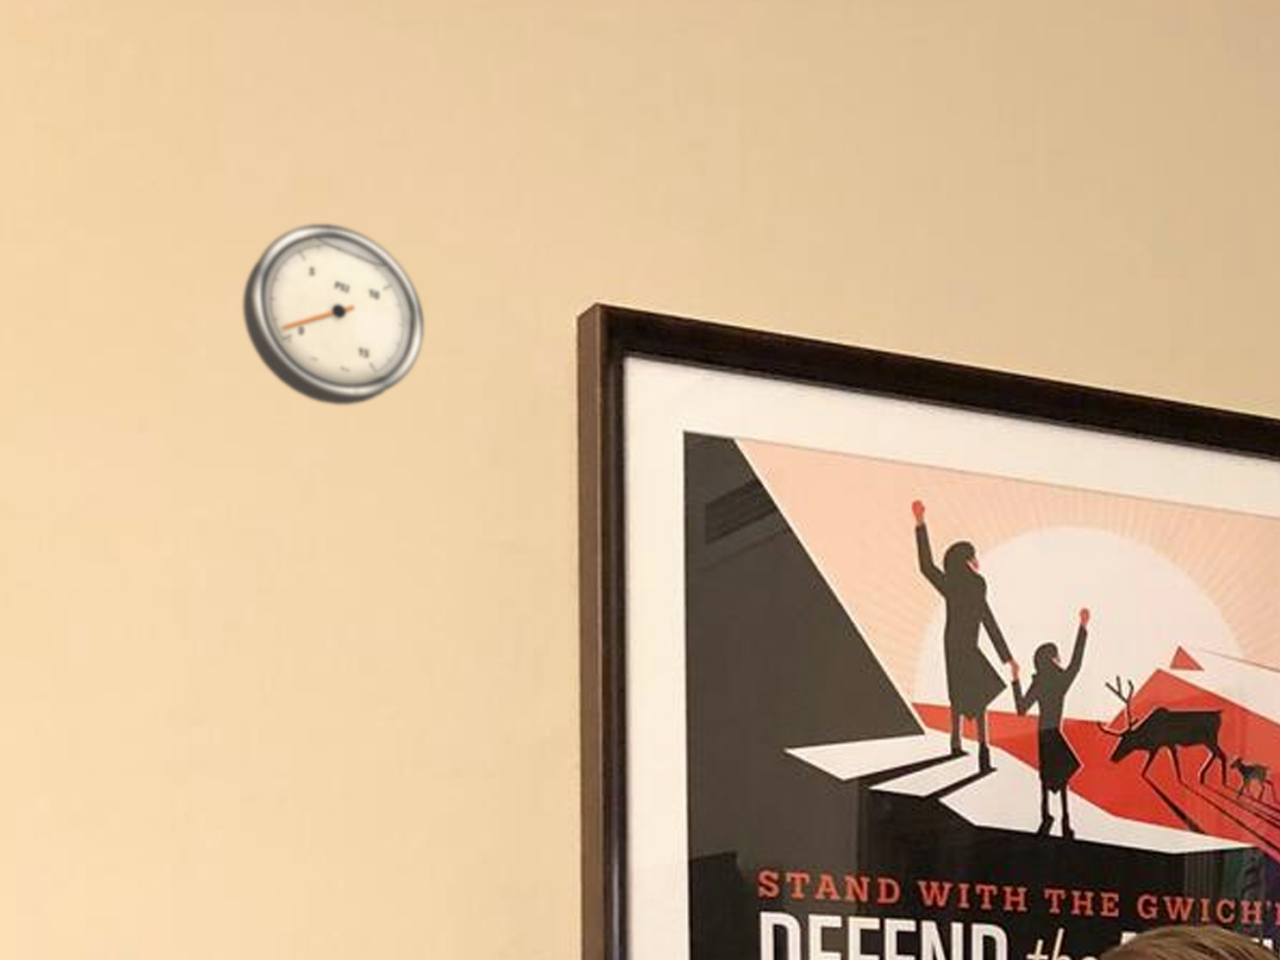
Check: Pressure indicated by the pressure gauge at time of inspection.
0.5 psi
